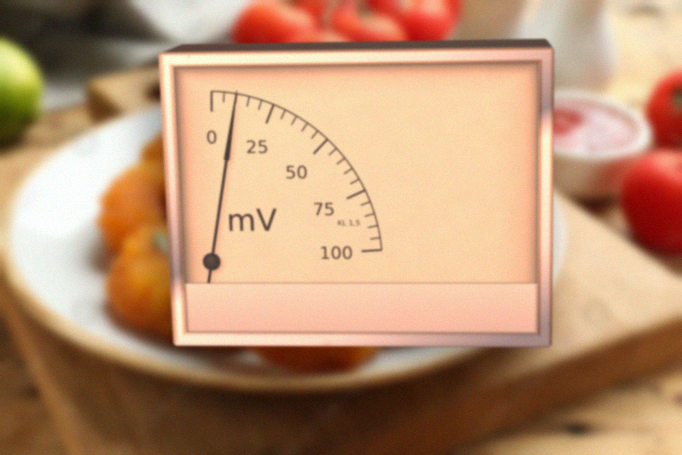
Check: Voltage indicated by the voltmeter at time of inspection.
10 mV
